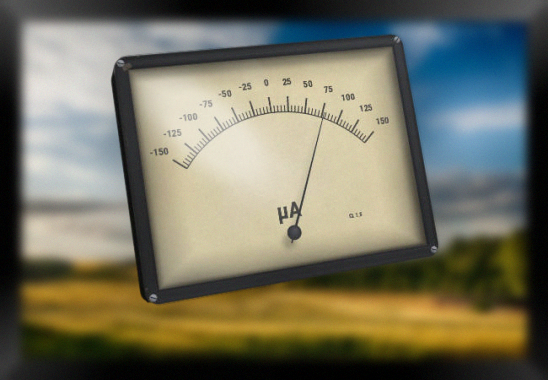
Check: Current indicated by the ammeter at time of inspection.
75 µA
